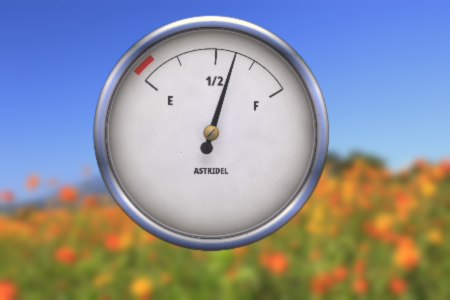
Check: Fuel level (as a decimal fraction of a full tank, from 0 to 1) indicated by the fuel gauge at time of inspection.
0.625
